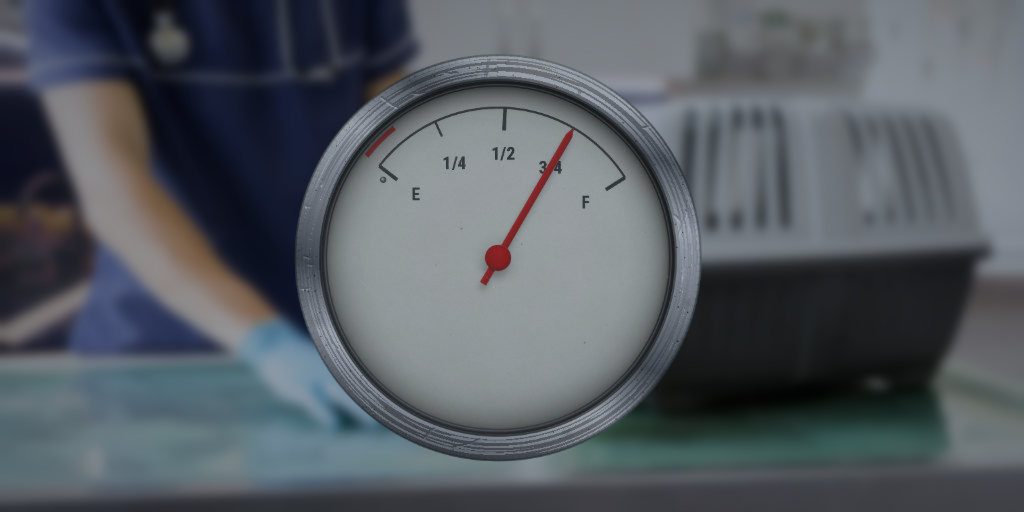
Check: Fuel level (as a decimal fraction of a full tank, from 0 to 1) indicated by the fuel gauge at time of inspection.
0.75
